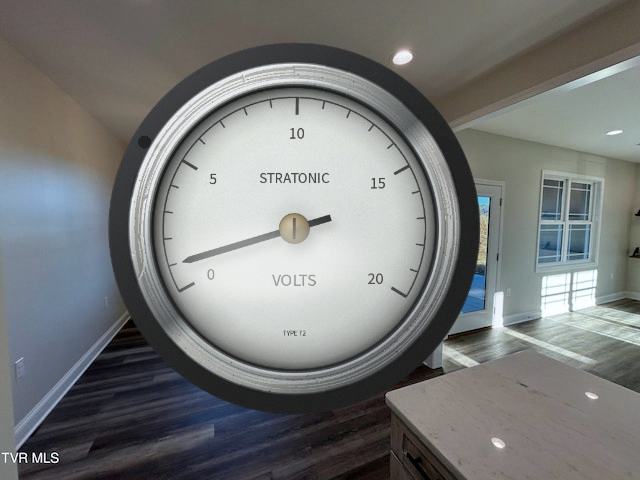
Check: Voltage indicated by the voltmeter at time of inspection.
1 V
